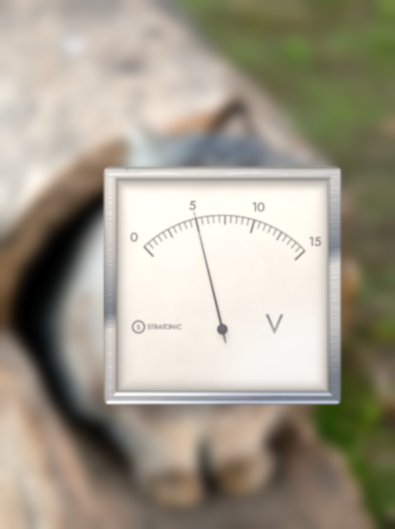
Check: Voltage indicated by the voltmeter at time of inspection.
5 V
